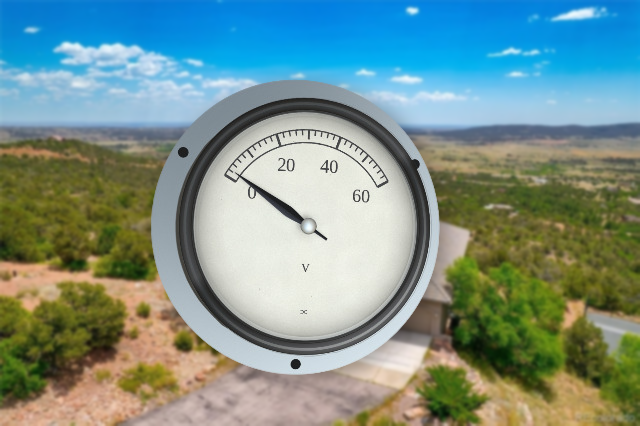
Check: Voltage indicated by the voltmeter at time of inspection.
2 V
